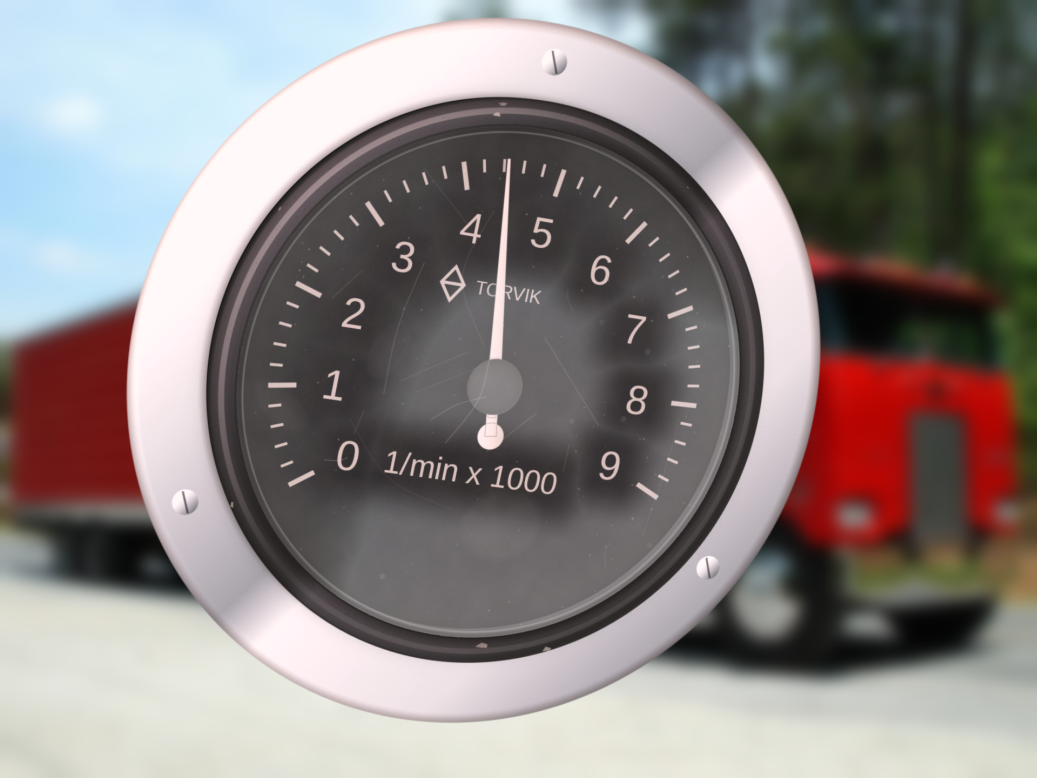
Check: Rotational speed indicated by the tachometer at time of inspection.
4400 rpm
